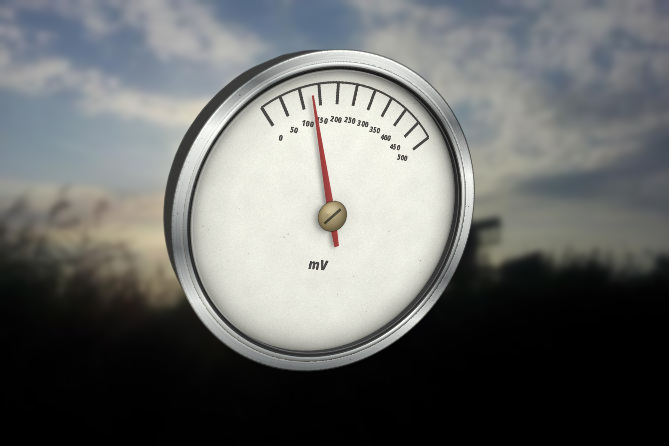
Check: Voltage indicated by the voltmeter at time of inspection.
125 mV
